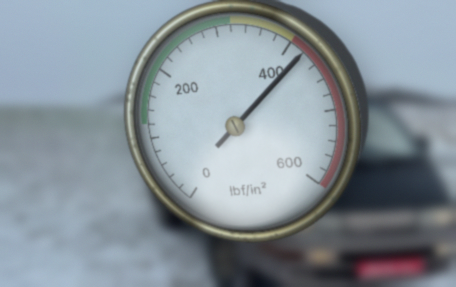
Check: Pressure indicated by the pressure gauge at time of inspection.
420 psi
